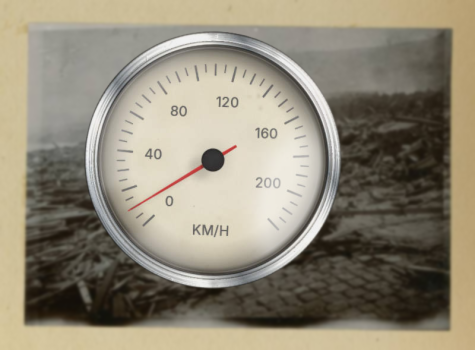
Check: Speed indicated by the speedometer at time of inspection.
10 km/h
